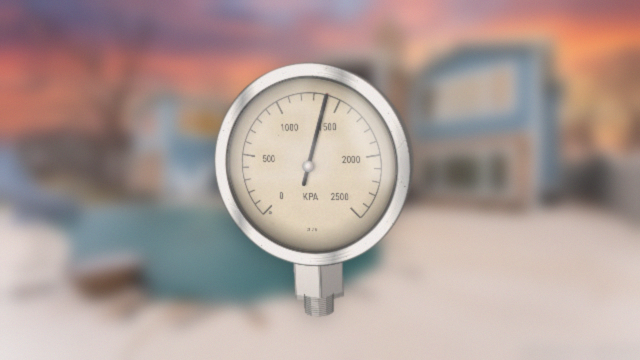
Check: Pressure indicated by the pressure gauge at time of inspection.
1400 kPa
